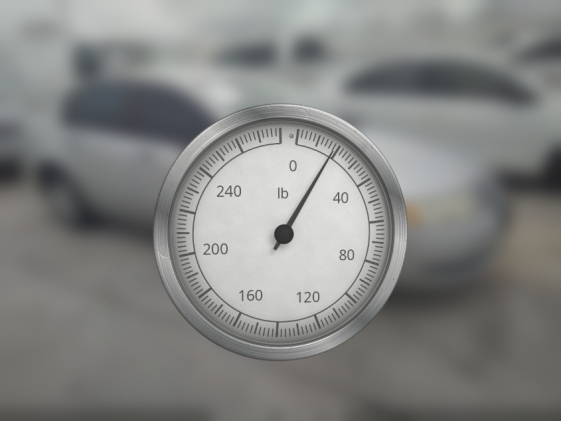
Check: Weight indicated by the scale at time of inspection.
18 lb
